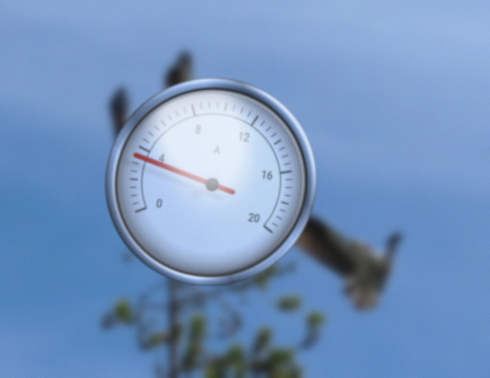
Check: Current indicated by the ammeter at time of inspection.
3.5 A
